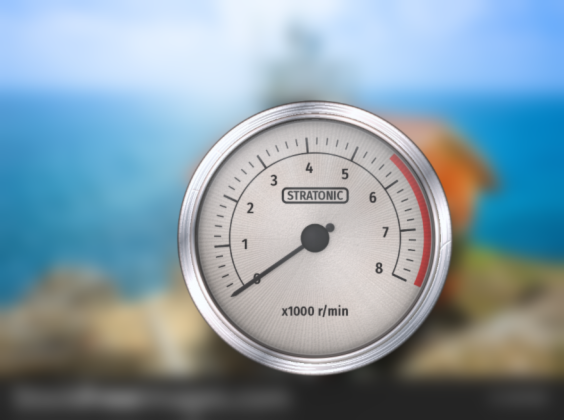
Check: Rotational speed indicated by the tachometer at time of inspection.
0 rpm
